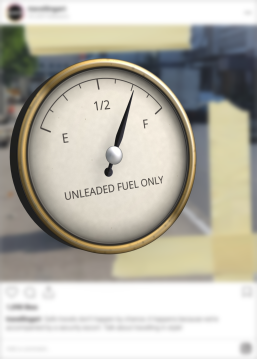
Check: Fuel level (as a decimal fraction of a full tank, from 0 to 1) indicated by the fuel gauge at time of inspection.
0.75
